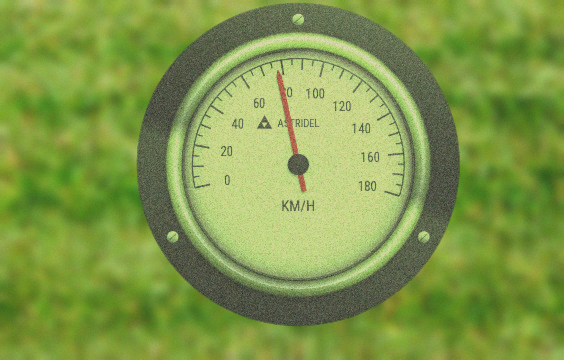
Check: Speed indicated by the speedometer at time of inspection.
77.5 km/h
